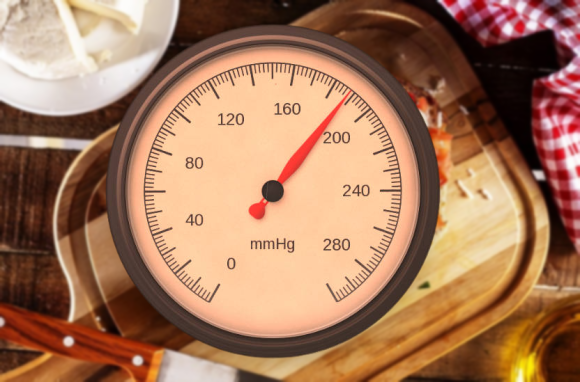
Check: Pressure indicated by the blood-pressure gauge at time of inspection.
188 mmHg
